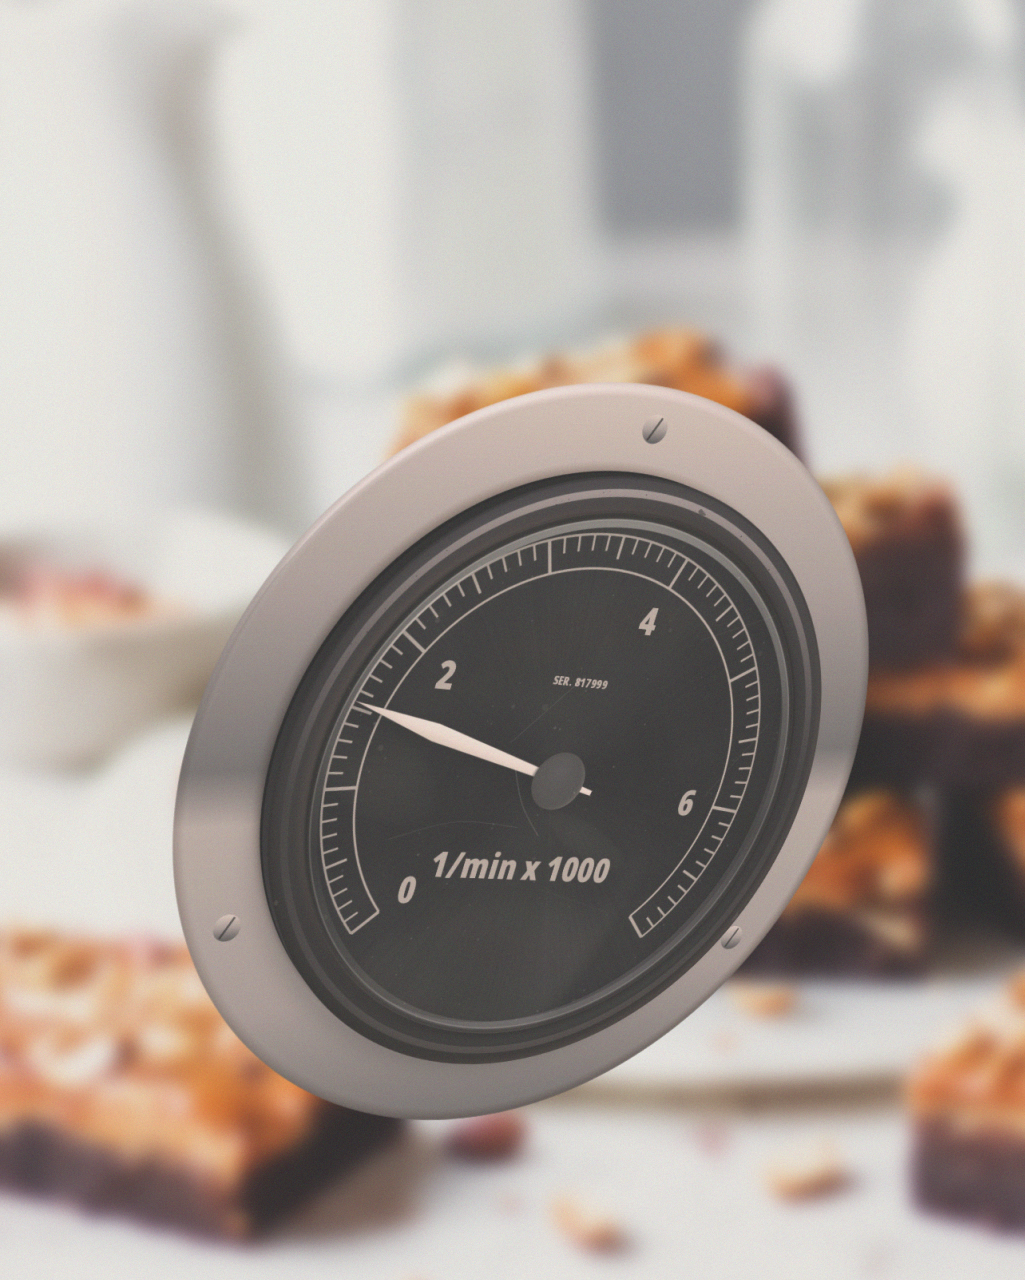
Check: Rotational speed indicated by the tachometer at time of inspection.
1550 rpm
